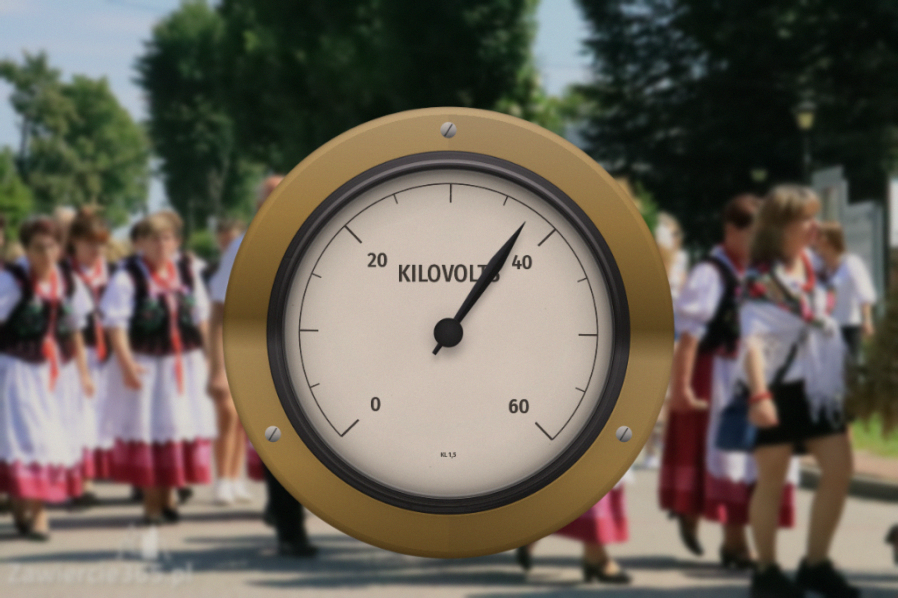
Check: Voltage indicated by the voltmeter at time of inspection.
37.5 kV
